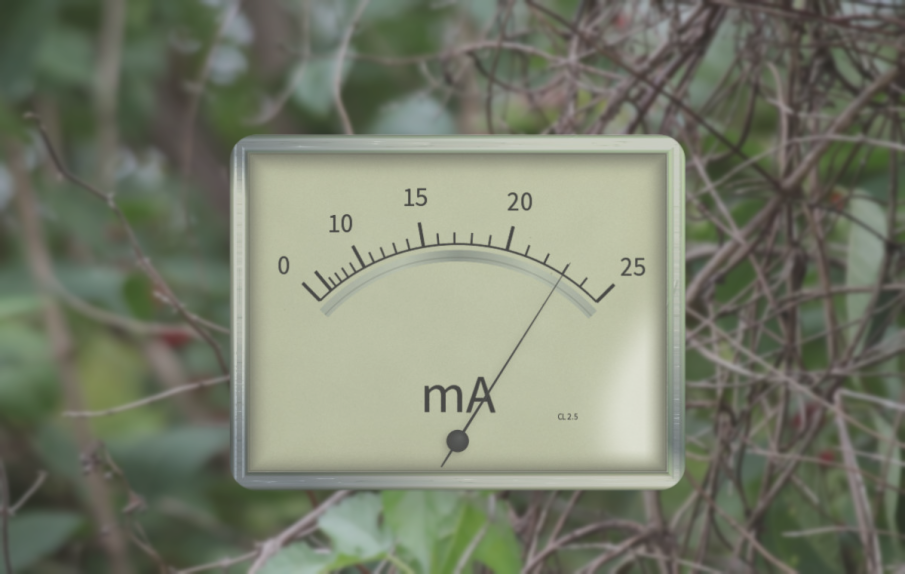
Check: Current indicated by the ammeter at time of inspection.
23 mA
